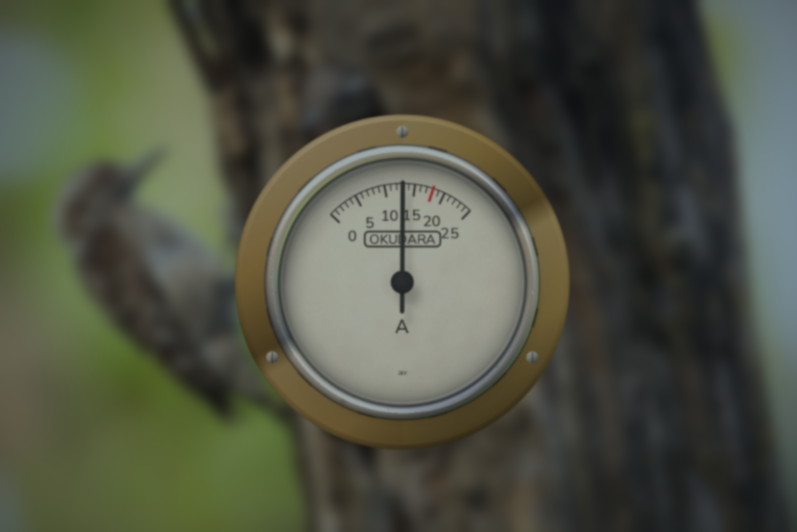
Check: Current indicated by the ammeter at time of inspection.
13 A
